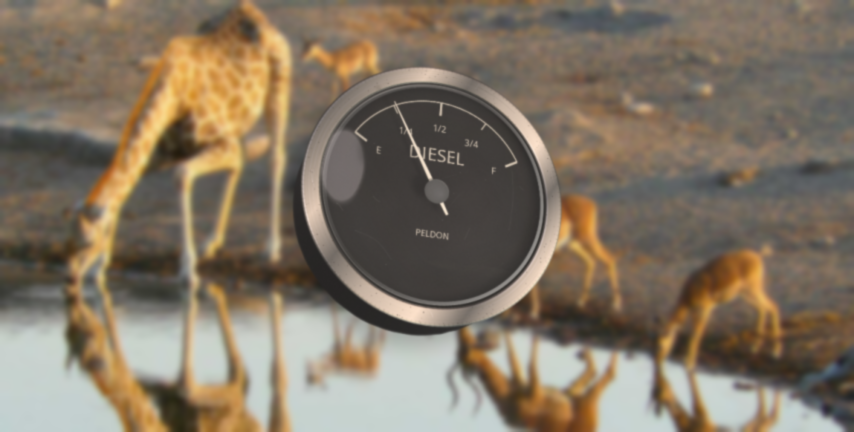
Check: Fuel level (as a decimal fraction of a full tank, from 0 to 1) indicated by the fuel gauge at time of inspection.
0.25
